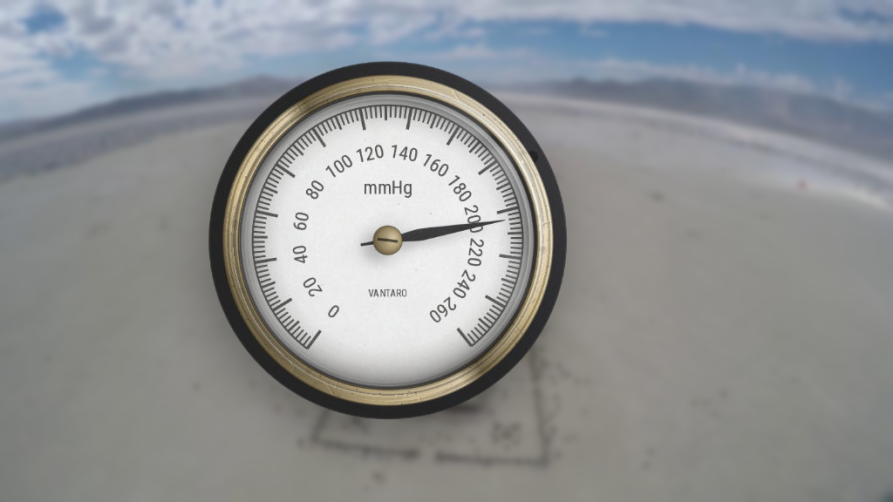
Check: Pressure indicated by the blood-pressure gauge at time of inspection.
204 mmHg
